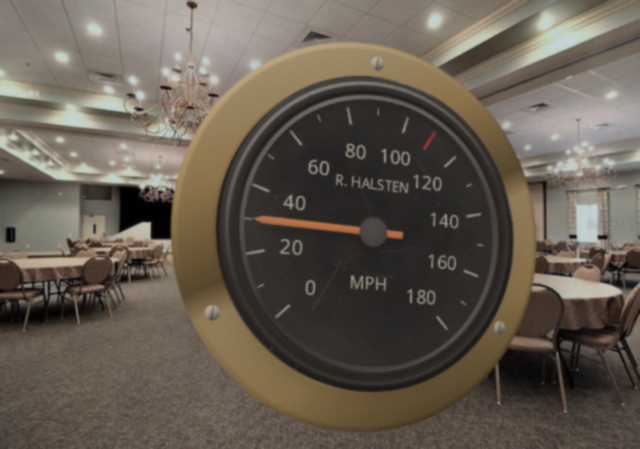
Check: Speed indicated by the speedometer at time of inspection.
30 mph
